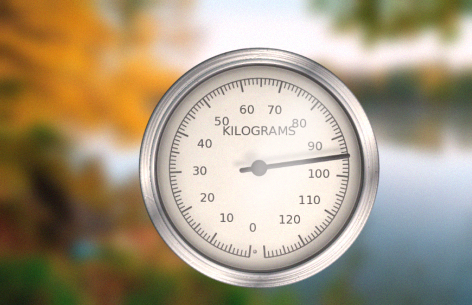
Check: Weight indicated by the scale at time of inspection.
95 kg
